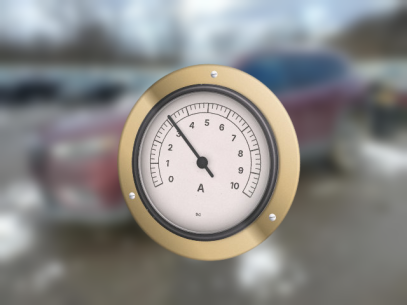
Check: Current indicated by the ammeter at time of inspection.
3.2 A
